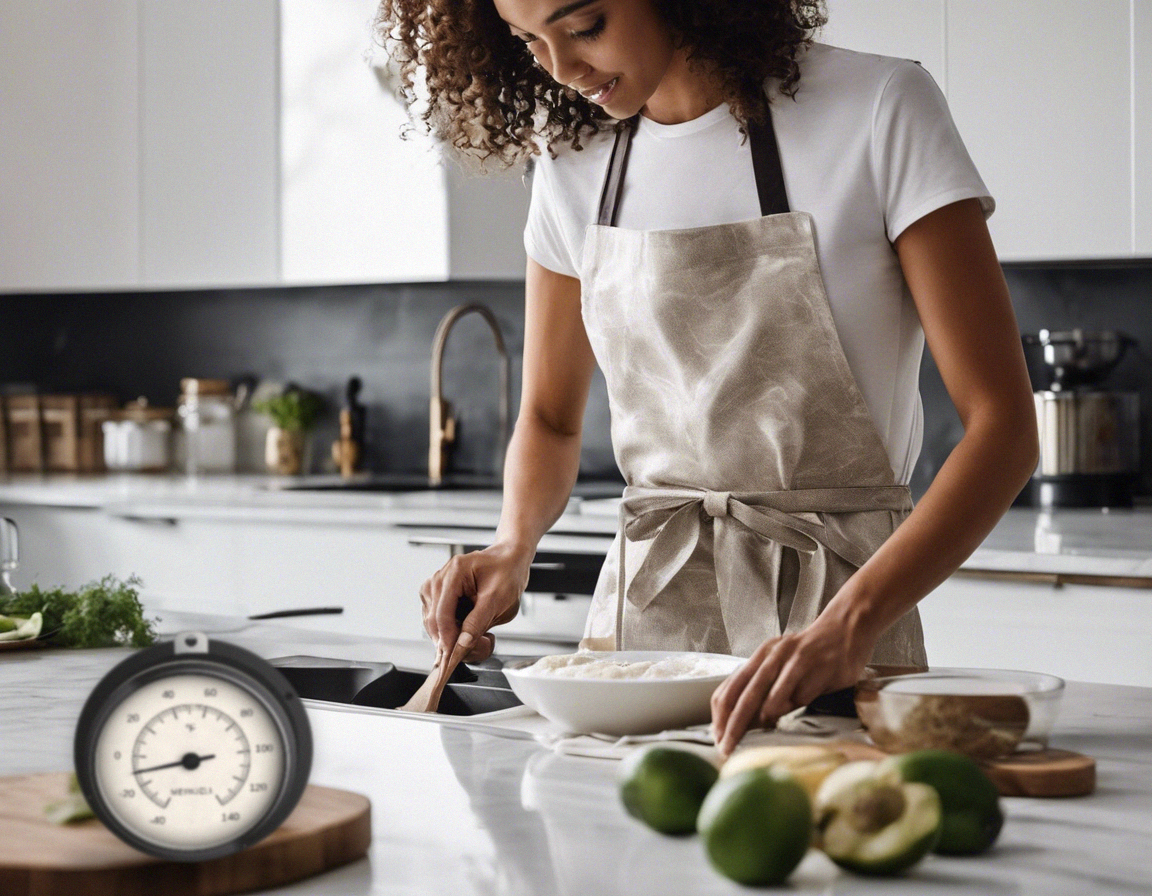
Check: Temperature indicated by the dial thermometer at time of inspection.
-10 °F
